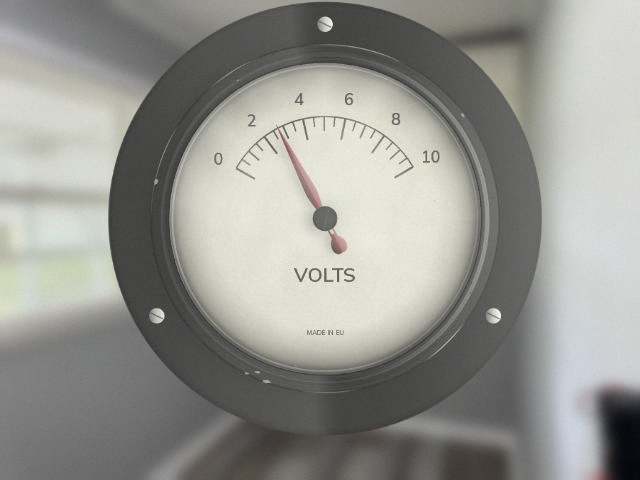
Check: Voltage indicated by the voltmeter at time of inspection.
2.75 V
